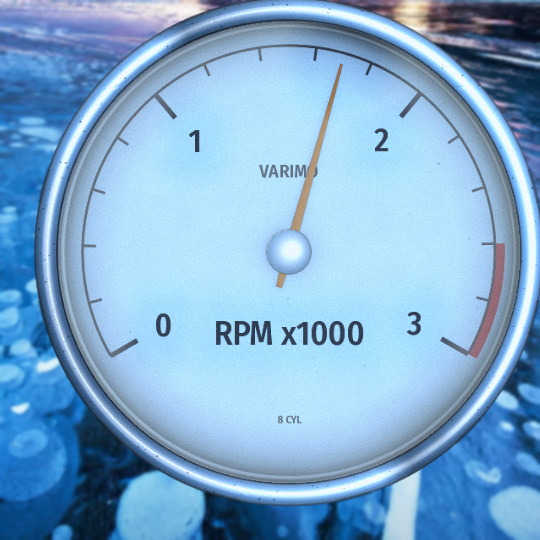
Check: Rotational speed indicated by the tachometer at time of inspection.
1700 rpm
